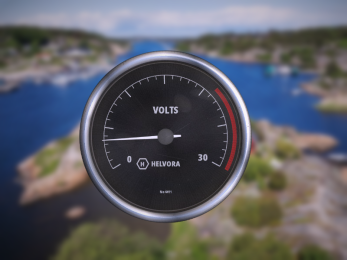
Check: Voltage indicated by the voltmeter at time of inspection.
3.5 V
